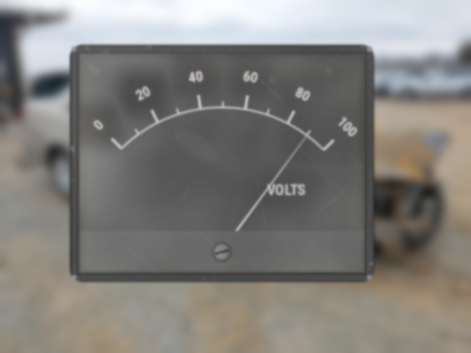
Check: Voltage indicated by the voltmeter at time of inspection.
90 V
